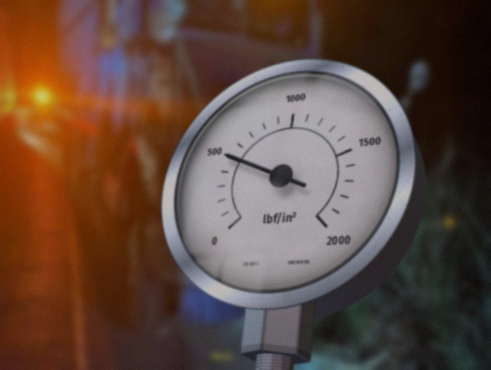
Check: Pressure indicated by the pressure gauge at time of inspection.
500 psi
